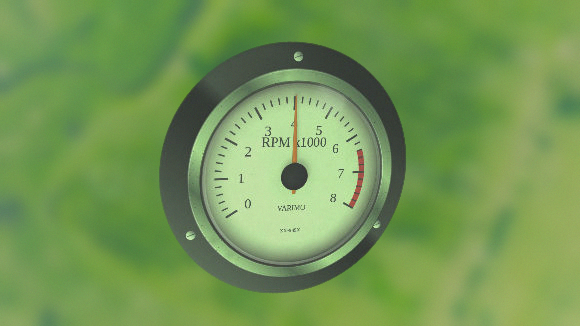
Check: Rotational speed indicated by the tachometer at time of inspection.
4000 rpm
